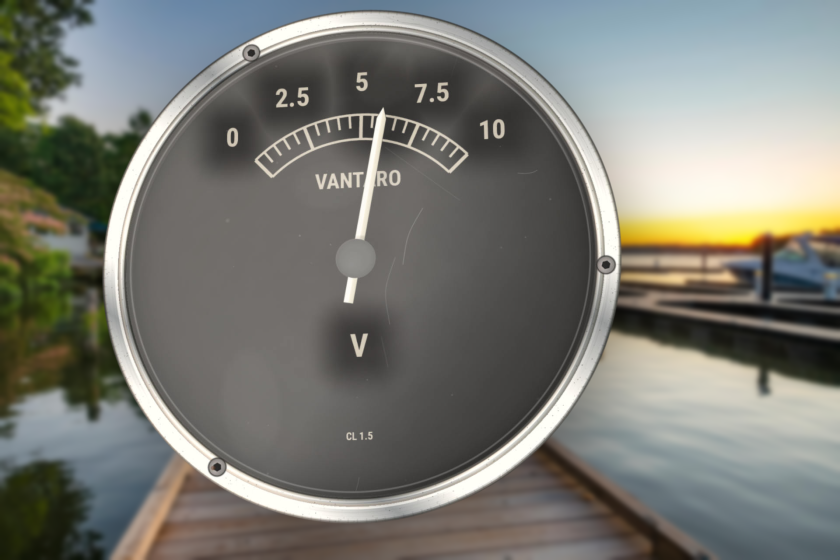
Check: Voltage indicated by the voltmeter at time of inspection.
6 V
